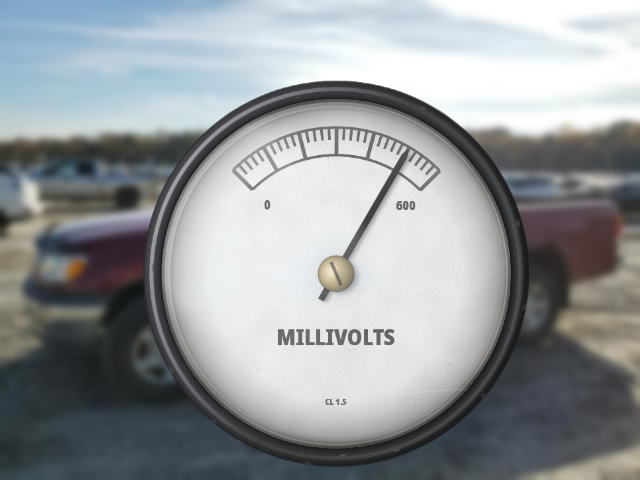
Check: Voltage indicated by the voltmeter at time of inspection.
500 mV
